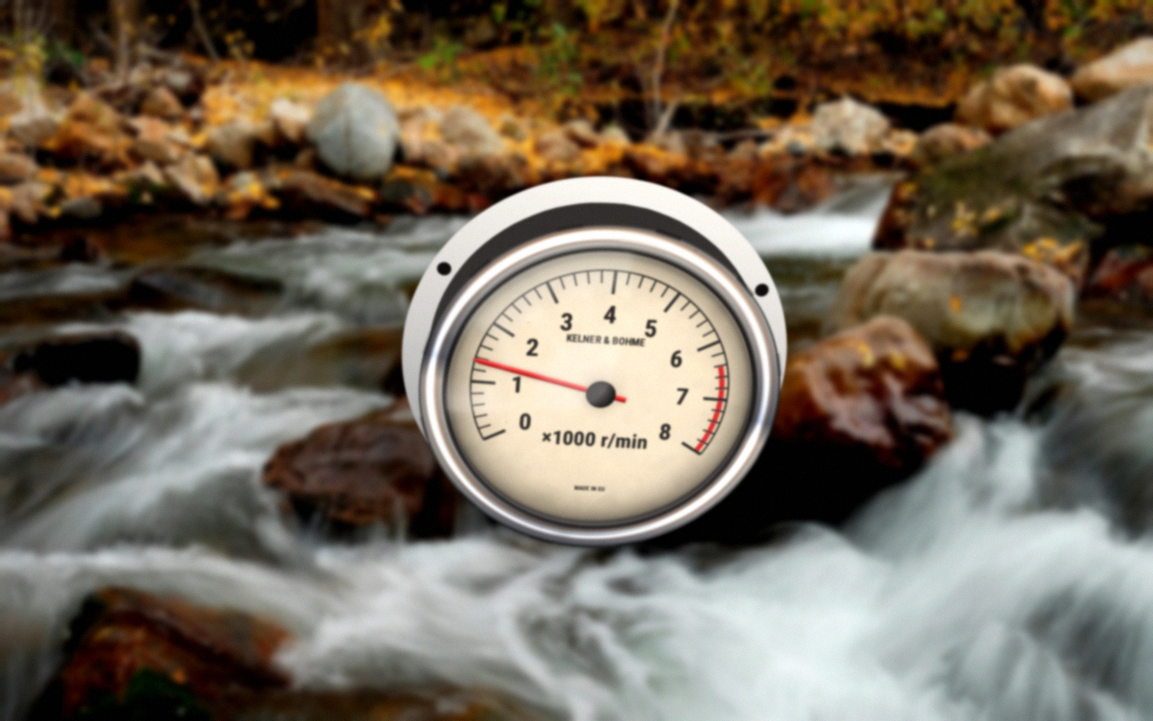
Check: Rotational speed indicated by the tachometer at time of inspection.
1400 rpm
